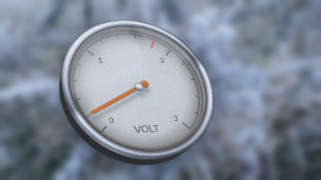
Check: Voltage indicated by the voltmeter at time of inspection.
0.2 V
